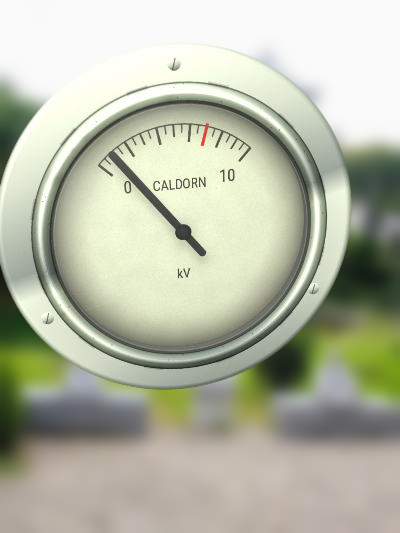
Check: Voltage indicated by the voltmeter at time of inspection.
1 kV
